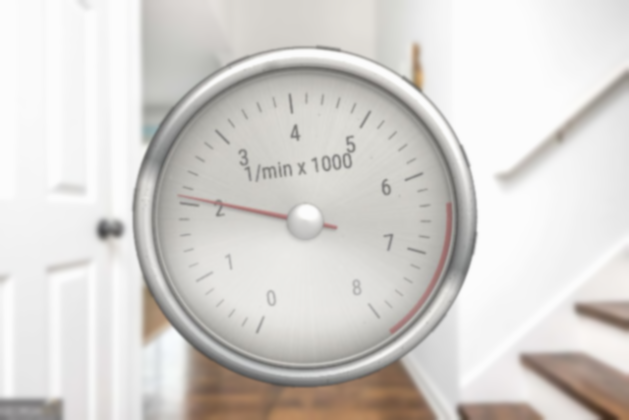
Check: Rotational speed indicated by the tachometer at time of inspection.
2100 rpm
